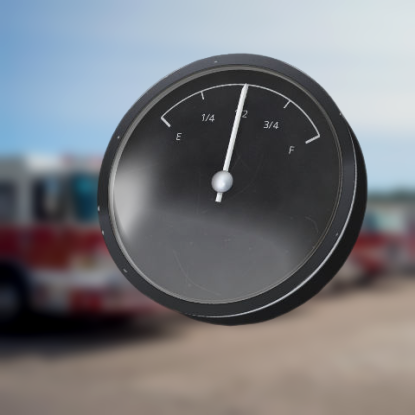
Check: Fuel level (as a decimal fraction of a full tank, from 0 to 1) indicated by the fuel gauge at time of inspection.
0.5
